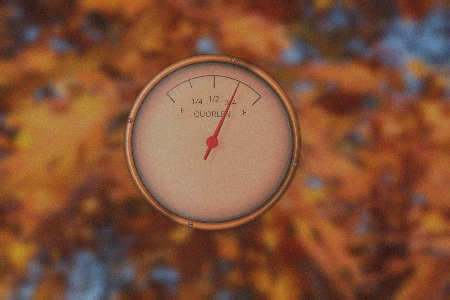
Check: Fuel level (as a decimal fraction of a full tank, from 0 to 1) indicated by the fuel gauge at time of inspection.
0.75
